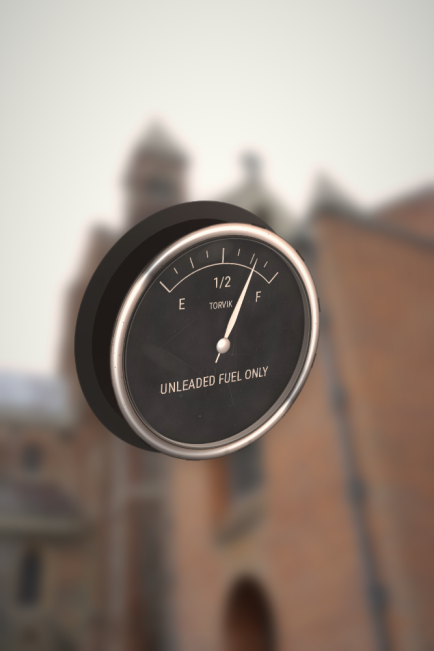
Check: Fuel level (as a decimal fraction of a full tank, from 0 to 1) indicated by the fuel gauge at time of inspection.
0.75
